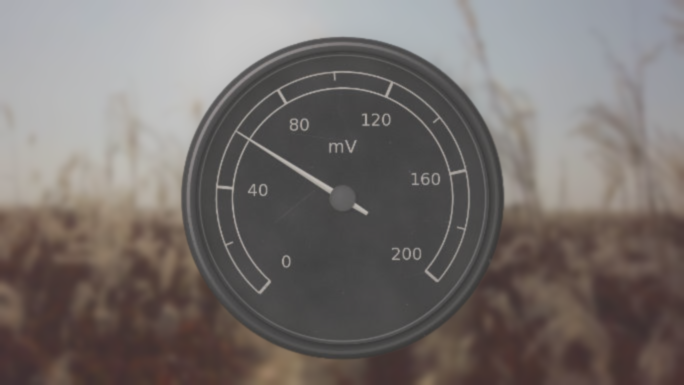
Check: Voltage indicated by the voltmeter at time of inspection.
60 mV
